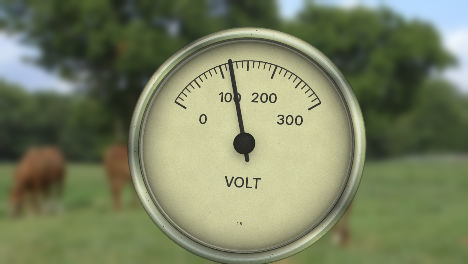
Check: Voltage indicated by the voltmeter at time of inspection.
120 V
